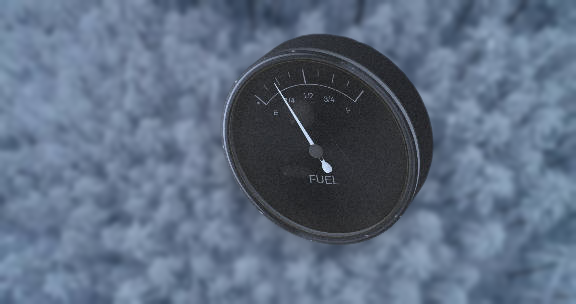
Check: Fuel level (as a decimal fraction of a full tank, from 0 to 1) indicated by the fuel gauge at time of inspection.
0.25
